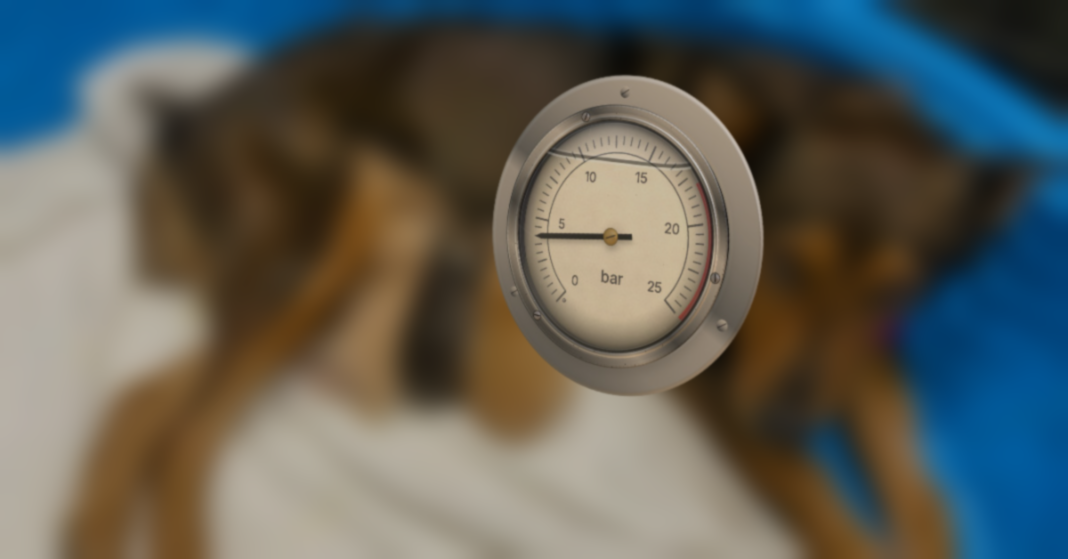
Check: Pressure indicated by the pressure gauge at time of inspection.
4 bar
